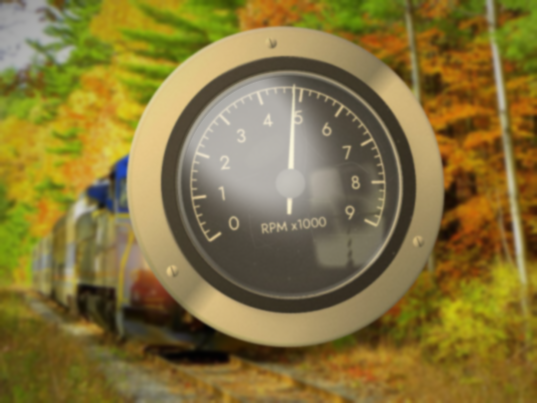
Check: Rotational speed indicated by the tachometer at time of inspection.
4800 rpm
